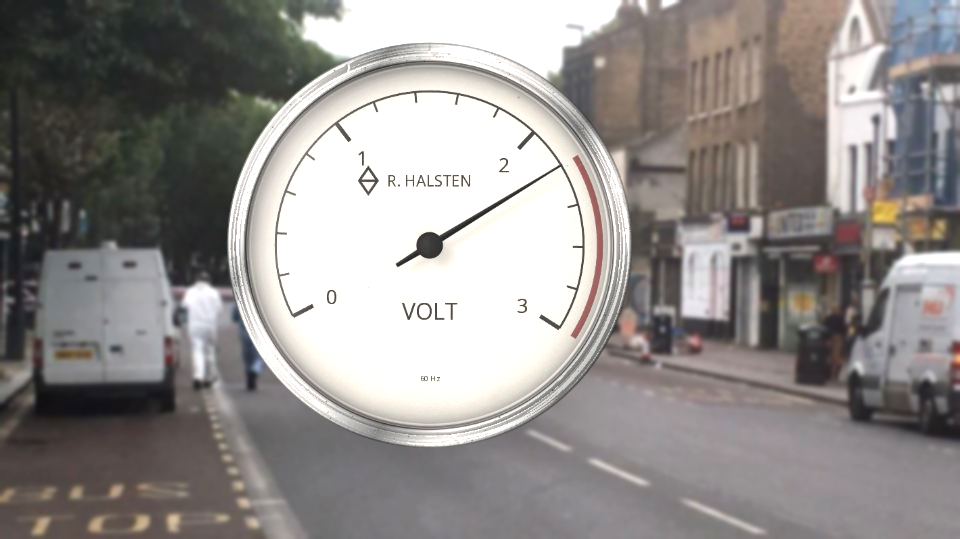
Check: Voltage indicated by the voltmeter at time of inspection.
2.2 V
